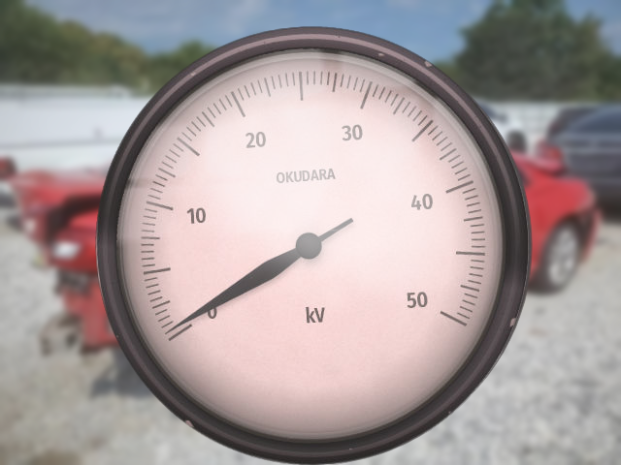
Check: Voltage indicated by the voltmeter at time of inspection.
0.5 kV
